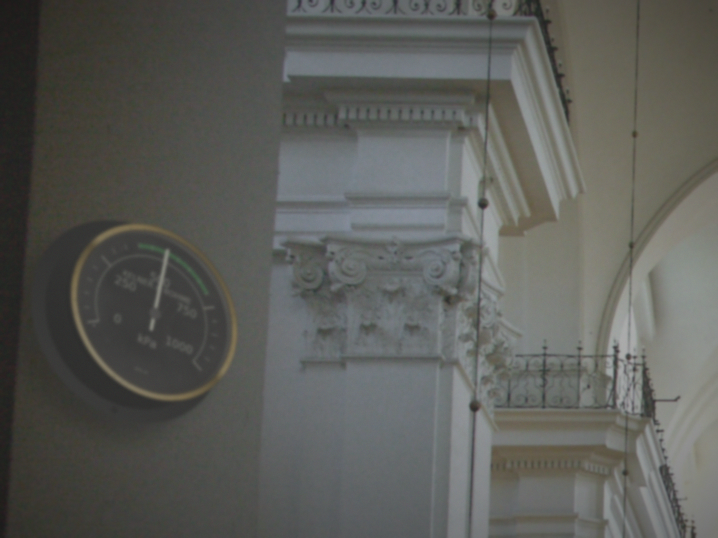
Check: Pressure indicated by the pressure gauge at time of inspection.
500 kPa
